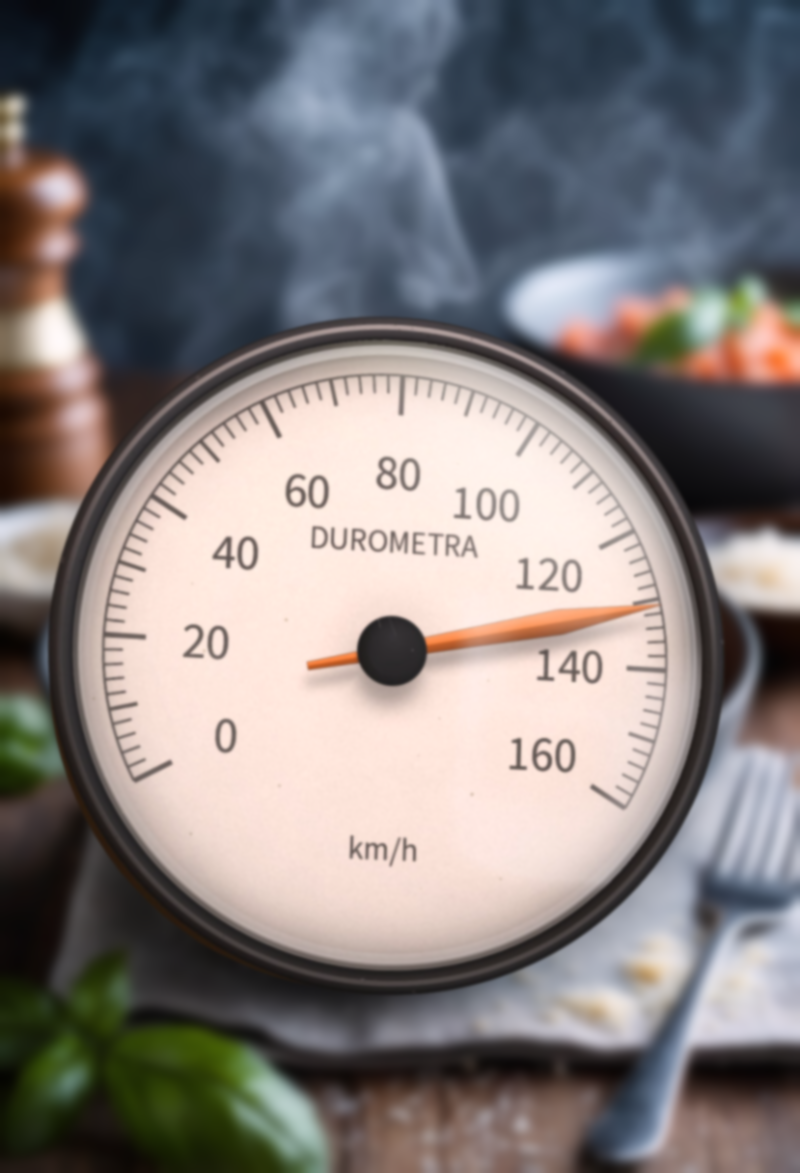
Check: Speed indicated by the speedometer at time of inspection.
131 km/h
